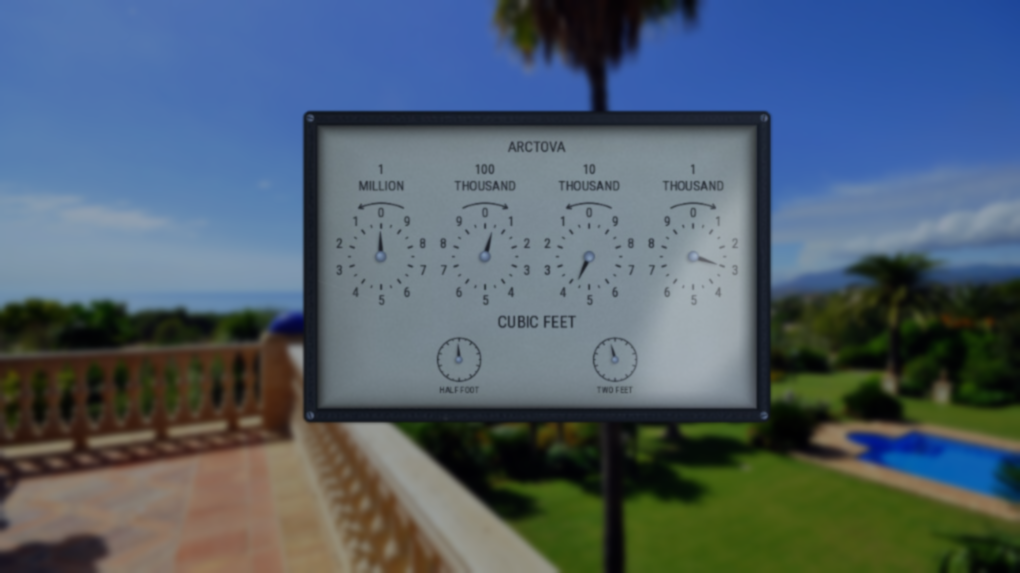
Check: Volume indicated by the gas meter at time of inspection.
4300 ft³
